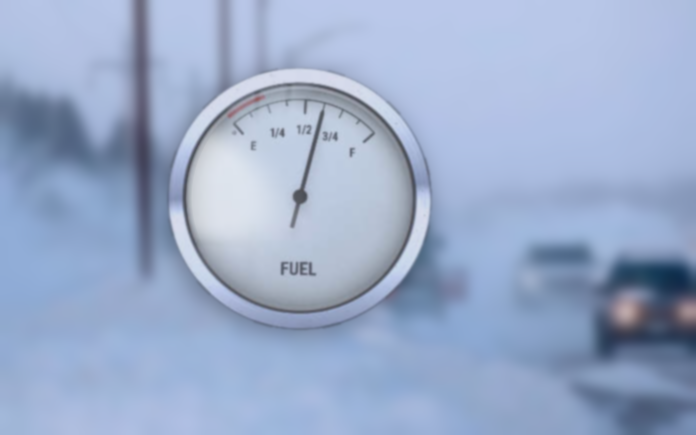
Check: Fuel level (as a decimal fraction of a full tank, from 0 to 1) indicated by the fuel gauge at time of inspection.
0.625
